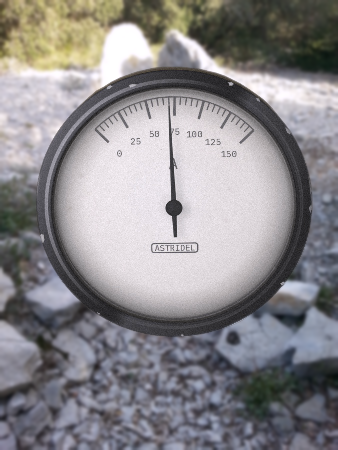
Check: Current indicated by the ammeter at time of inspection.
70 A
